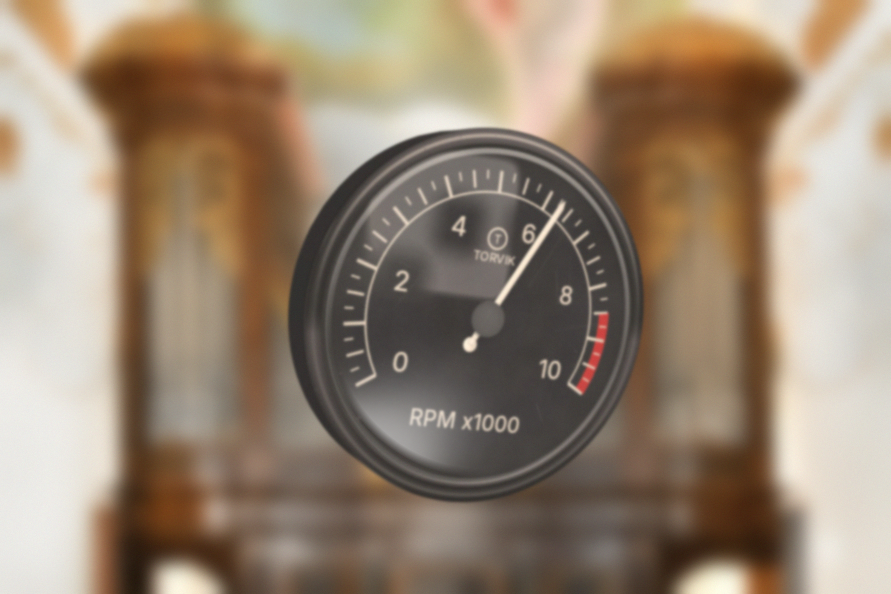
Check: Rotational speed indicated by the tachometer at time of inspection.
6250 rpm
